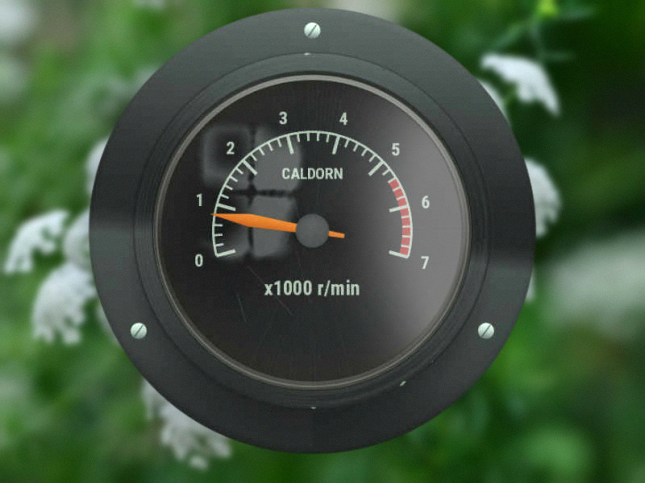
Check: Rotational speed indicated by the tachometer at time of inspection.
800 rpm
